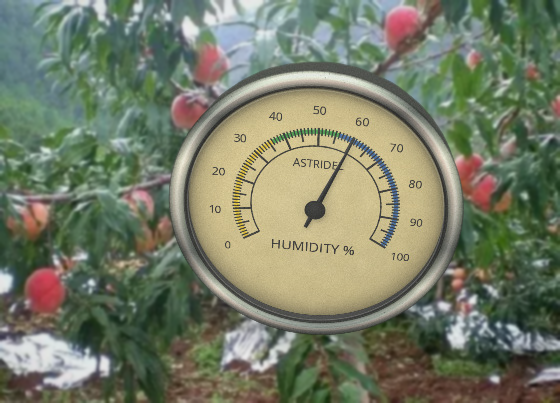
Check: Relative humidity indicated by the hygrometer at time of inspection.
60 %
